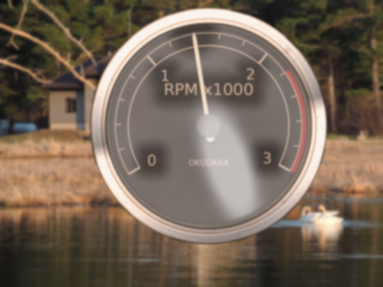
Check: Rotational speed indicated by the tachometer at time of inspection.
1400 rpm
